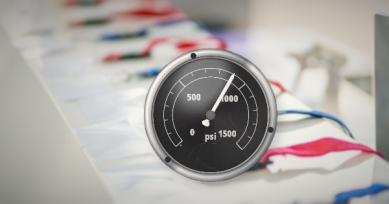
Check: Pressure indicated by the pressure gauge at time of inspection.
900 psi
